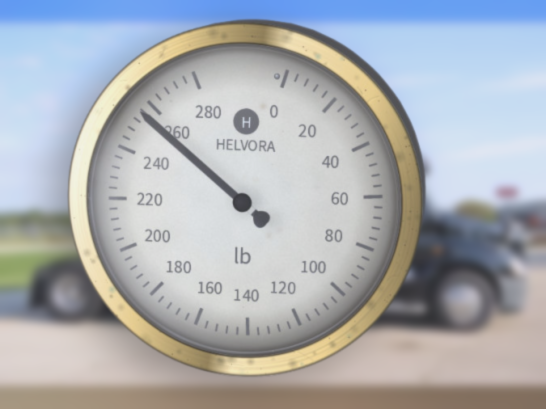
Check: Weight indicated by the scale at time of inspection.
256 lb
